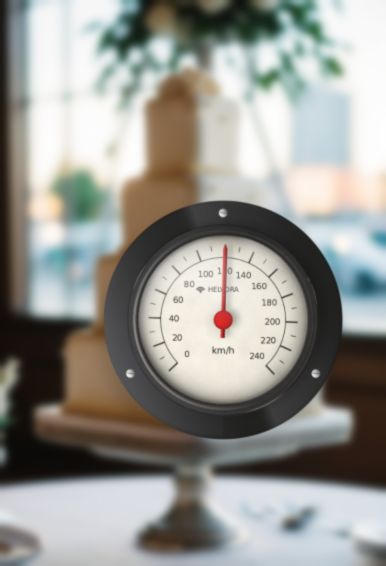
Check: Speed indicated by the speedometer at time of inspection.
120 km/h
